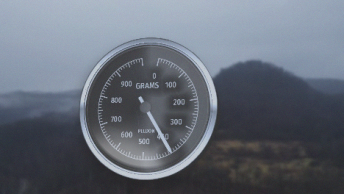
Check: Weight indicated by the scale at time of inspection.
400 g
